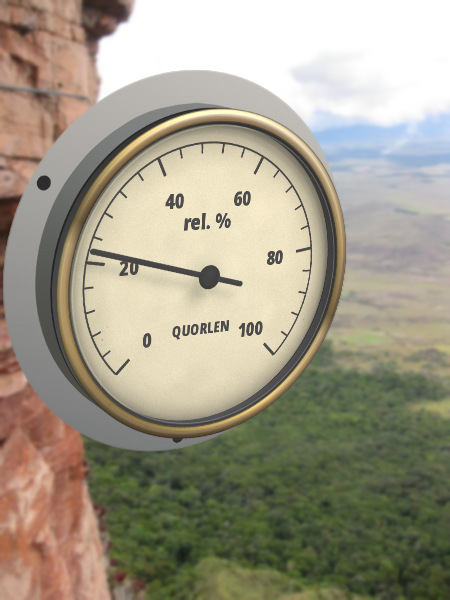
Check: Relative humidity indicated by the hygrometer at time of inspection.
22 %
